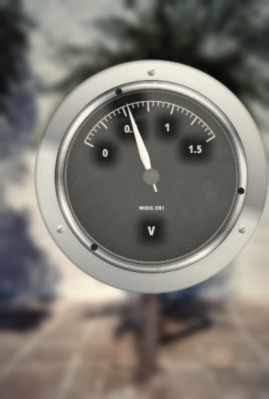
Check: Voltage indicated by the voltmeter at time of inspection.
0.55 V
